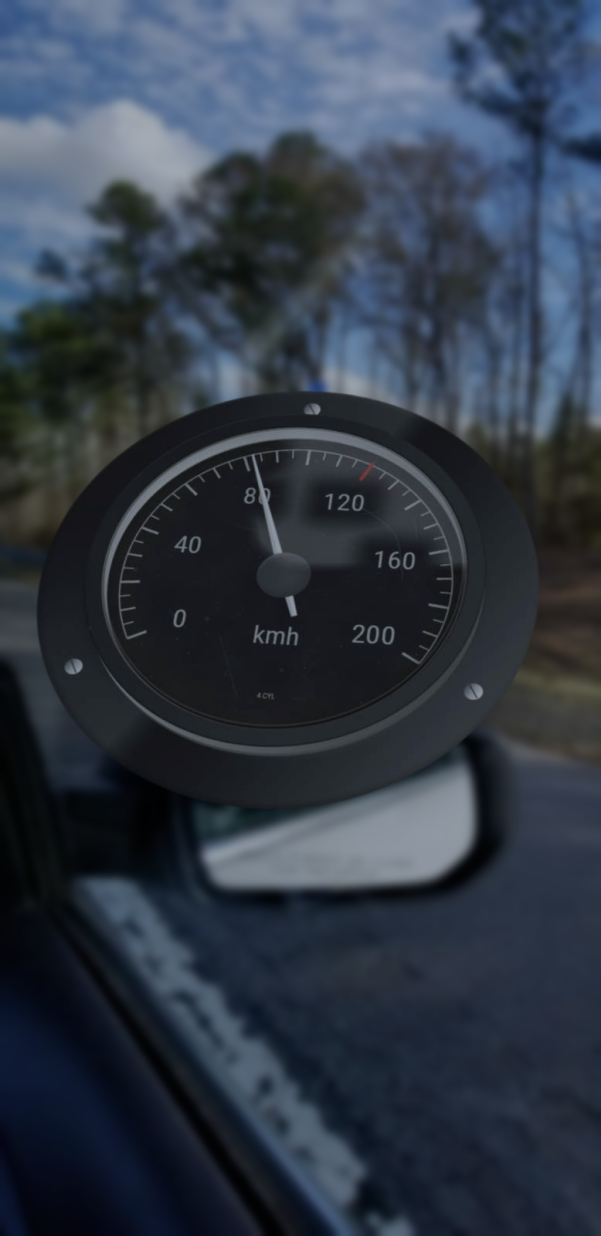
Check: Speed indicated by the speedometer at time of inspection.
82.5 km/h
